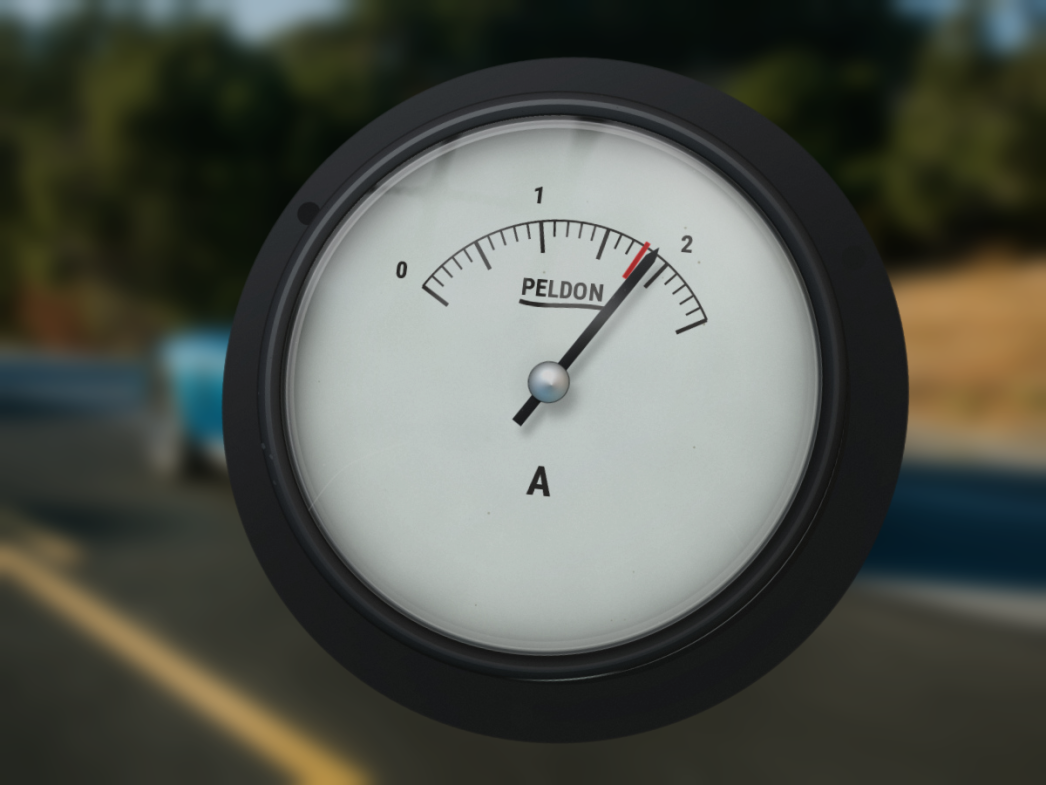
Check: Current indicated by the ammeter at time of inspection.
1.9 A
